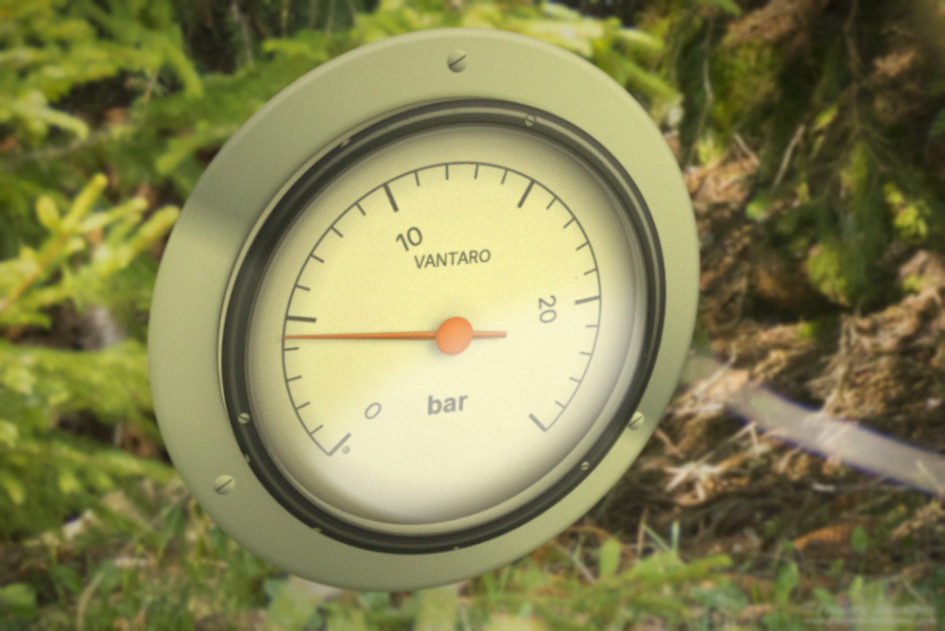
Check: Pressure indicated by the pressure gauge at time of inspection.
4.5 bar
